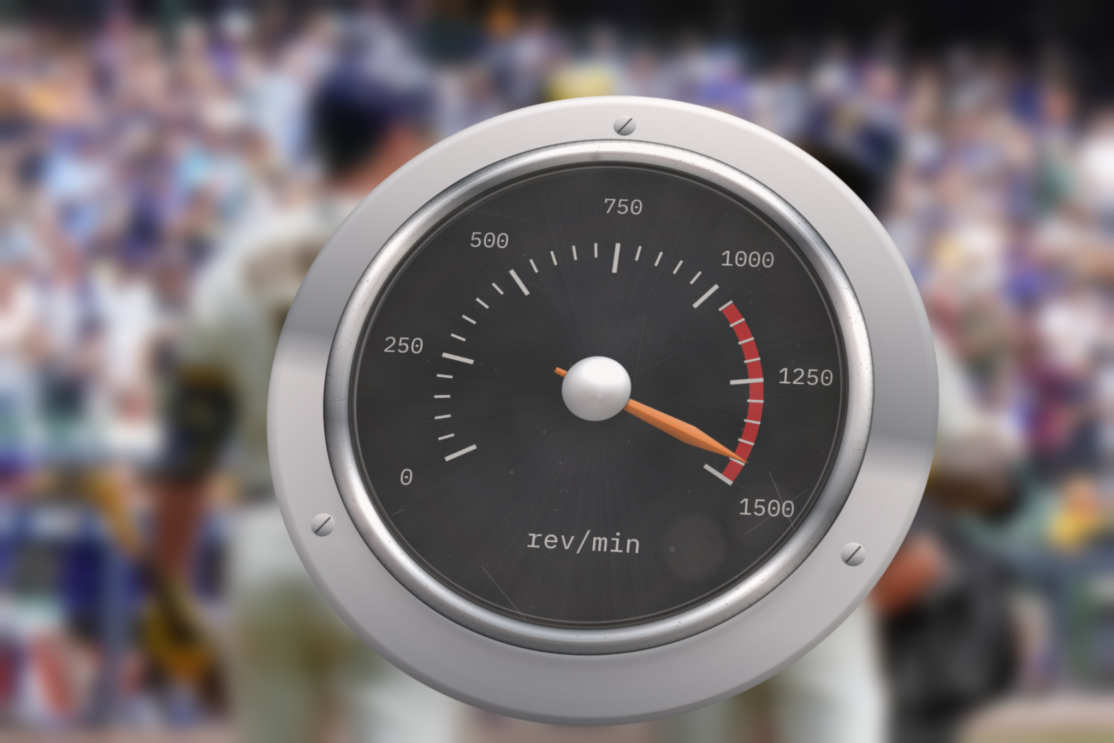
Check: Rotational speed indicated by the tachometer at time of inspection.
1450 rpm
